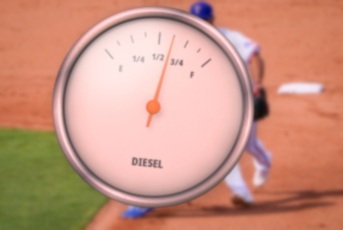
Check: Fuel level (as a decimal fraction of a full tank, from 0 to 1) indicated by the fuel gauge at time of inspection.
0.625
